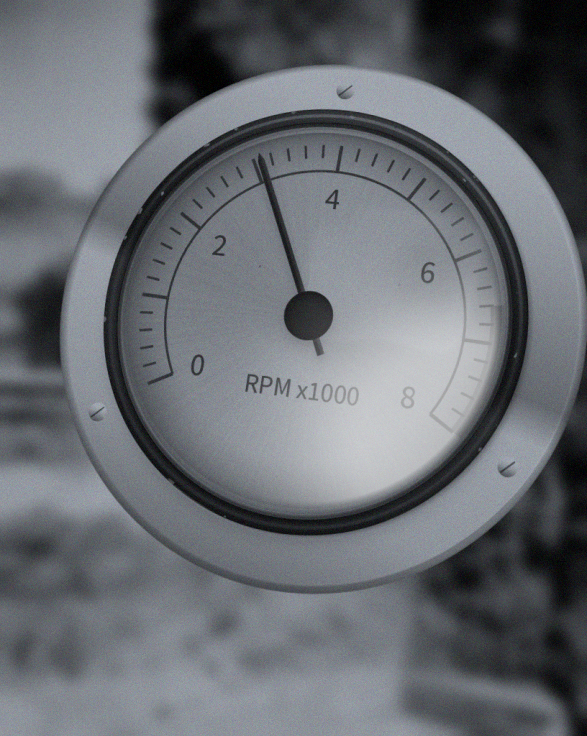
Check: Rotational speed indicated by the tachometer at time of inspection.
3100 rpm
